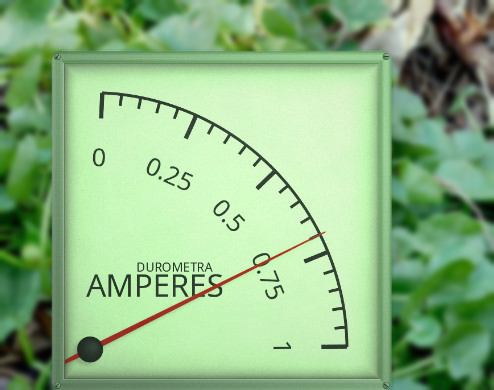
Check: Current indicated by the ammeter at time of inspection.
0.7 A
